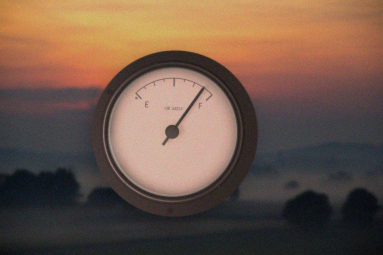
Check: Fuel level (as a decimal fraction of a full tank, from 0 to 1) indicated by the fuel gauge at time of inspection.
0.875
